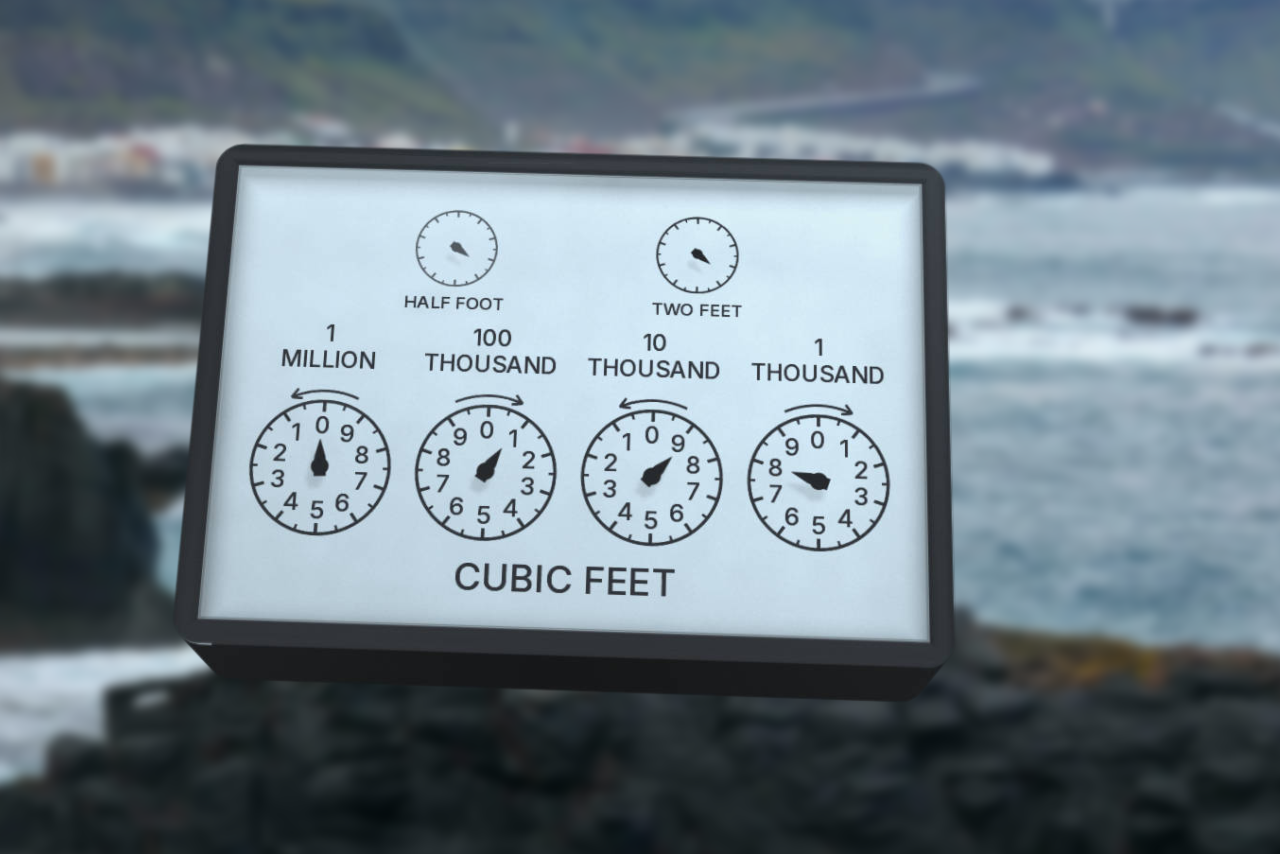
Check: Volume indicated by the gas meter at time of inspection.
8800 ft³
